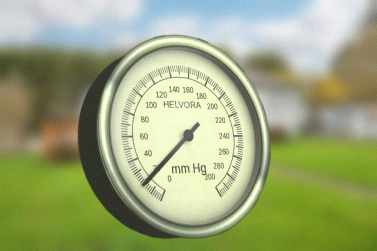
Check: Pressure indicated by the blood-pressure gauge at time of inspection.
20 mmHg
